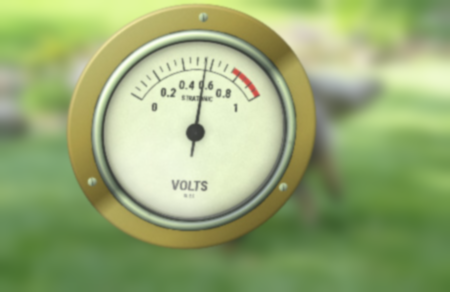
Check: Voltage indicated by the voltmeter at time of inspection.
0.55 V
